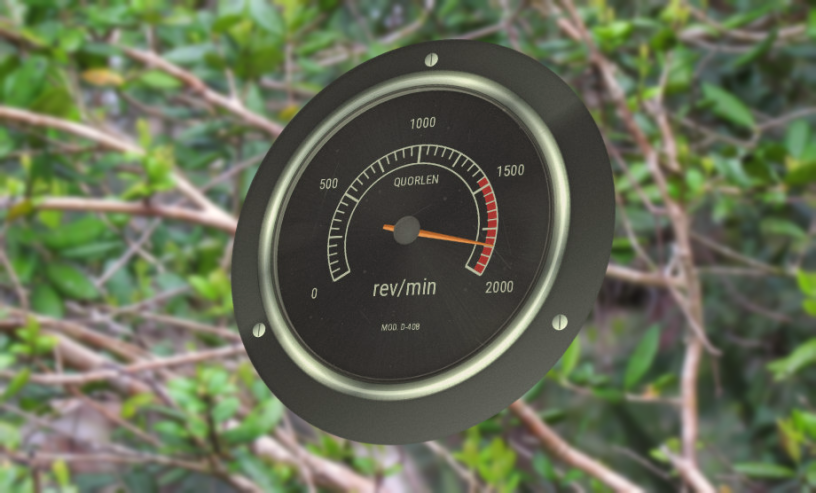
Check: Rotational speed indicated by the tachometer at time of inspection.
1850 rpm
